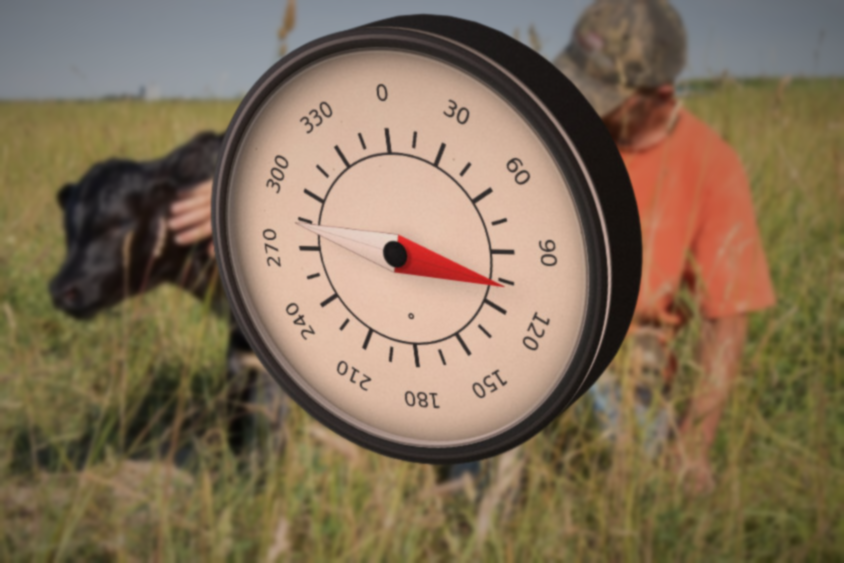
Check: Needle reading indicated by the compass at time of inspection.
105 °
